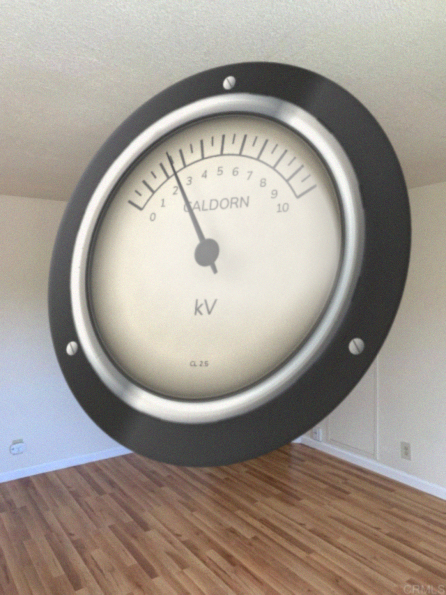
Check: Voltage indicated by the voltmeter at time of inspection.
2.5 kV
